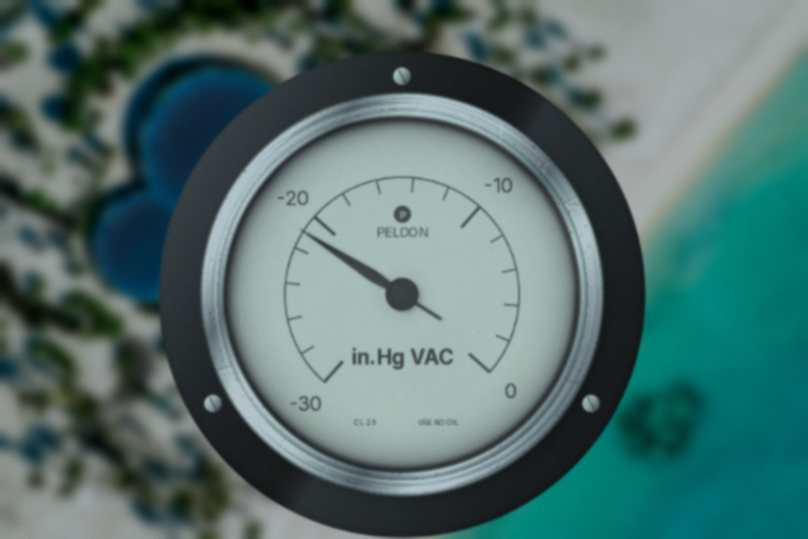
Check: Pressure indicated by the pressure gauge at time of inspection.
-21 inHg
